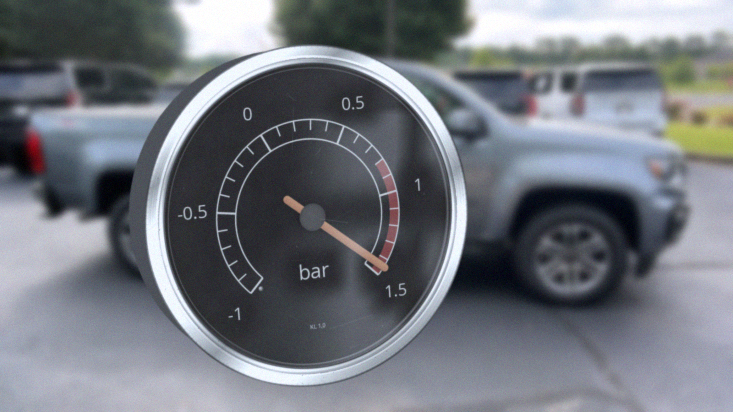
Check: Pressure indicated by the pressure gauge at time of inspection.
1.45 bar
